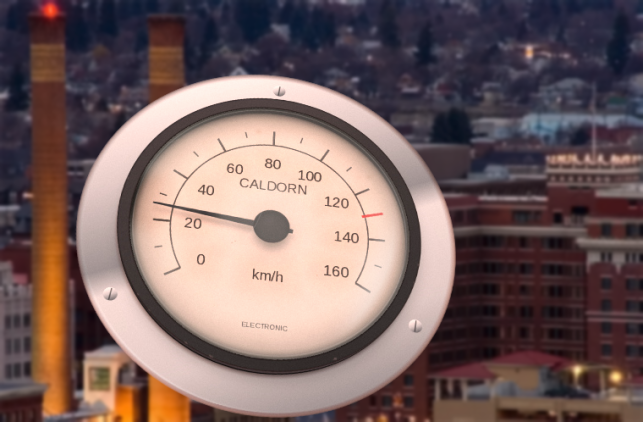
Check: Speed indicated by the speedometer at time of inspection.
25 km/h
